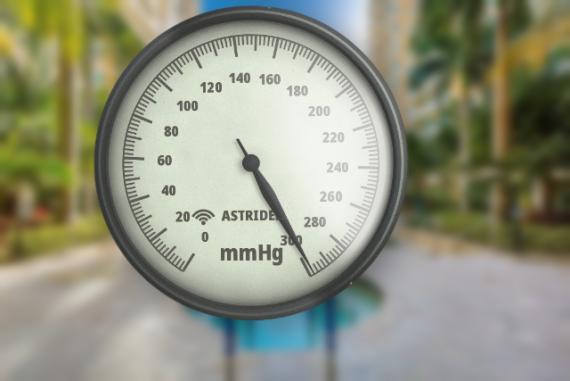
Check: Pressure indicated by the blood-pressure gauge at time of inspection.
298 mmHg
